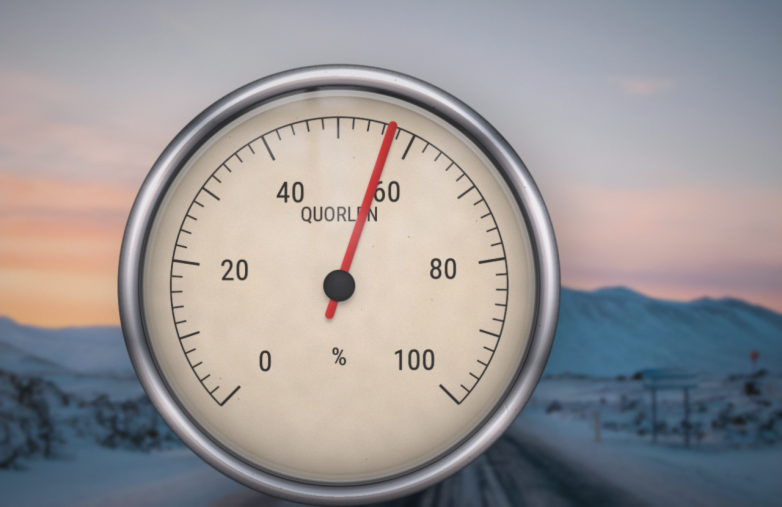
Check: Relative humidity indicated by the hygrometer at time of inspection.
57 %
